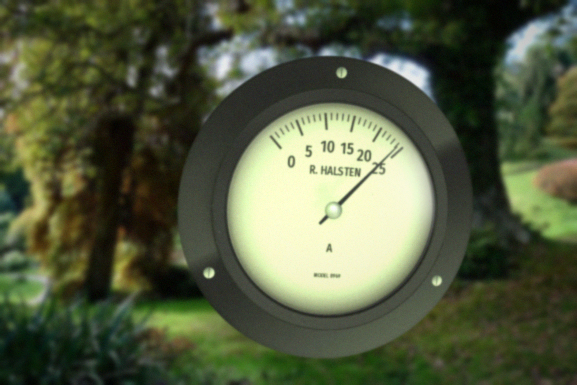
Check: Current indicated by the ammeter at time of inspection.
24 A
